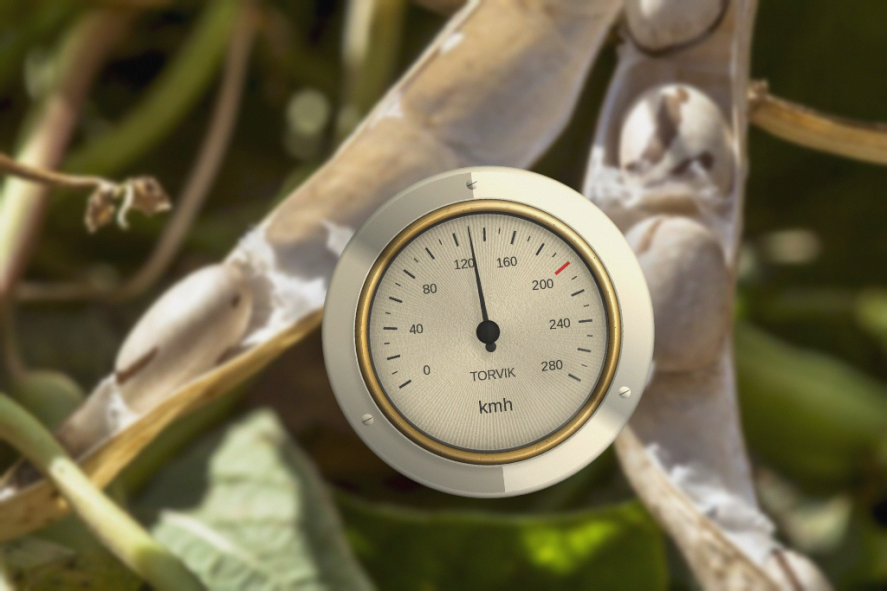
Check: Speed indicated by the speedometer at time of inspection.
130 km/h
